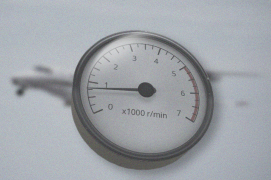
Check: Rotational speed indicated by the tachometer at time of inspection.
750 rpm
